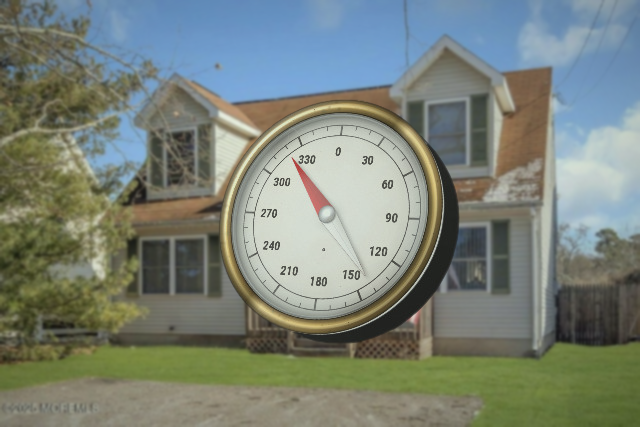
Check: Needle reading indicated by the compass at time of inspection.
320 °
